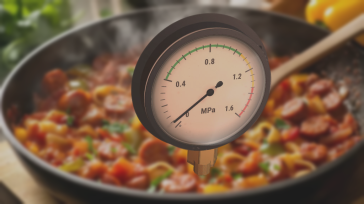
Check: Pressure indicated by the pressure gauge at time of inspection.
0.05 MPa
